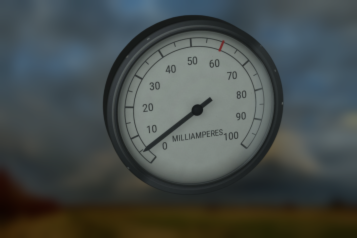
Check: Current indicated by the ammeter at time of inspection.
5 mA
